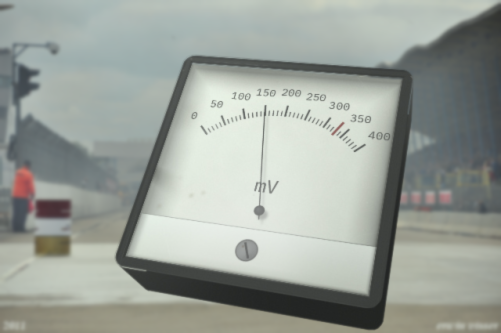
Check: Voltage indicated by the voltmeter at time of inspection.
150 mV
